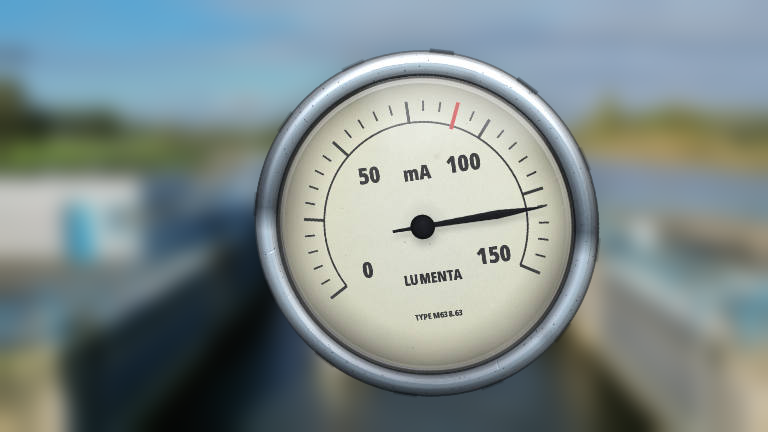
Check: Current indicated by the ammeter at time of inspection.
130 mA
